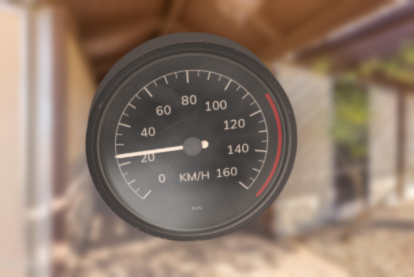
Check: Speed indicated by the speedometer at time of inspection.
25 km/h
